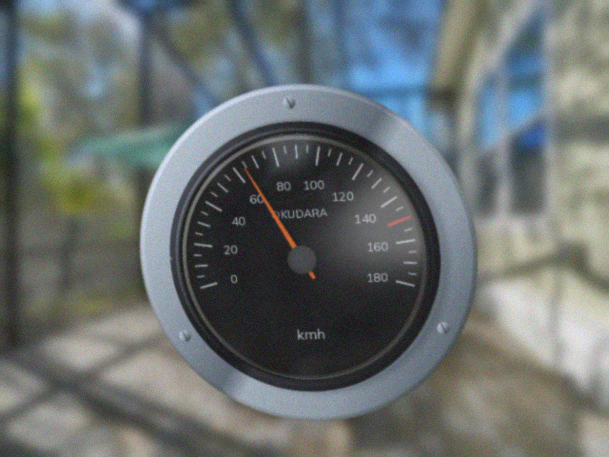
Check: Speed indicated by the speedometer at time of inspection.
65 km/h
